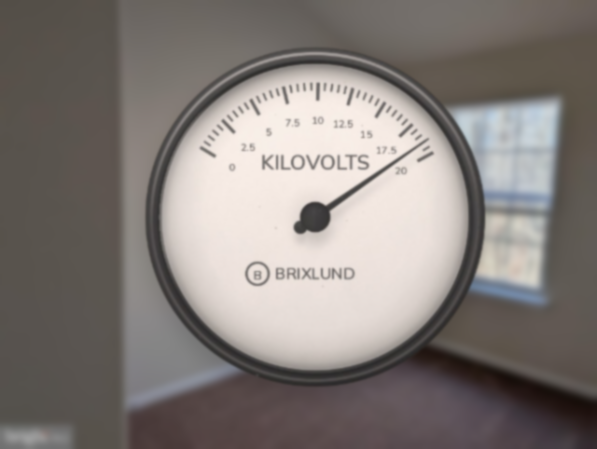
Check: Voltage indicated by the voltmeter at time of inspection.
19 kV
